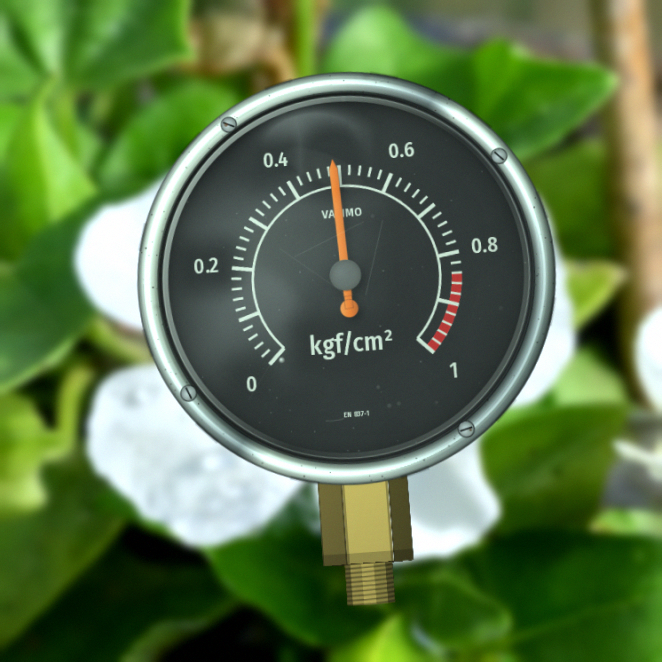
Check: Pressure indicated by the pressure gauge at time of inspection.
0.49 kg/cm²
